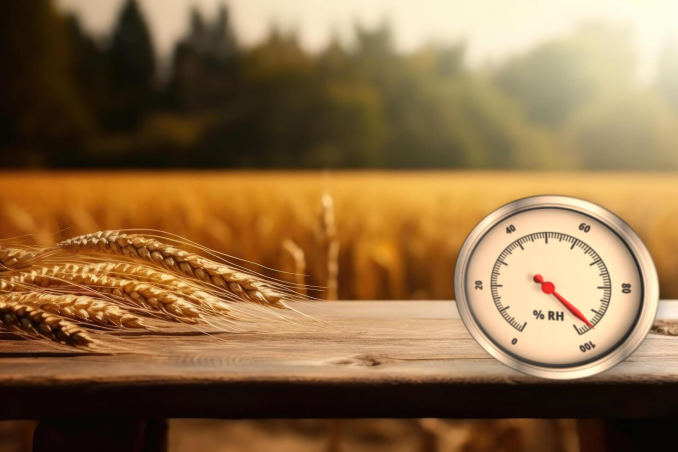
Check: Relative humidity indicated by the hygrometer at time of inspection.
95 %
